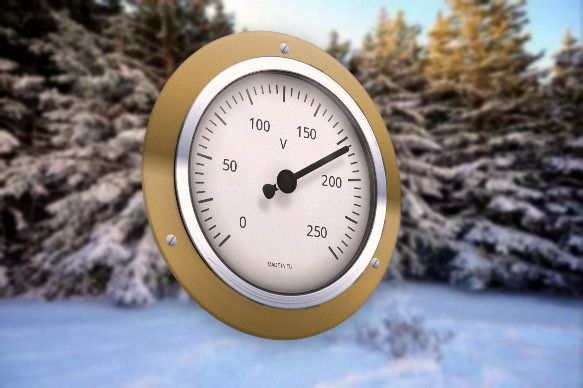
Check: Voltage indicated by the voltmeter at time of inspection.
180 V
